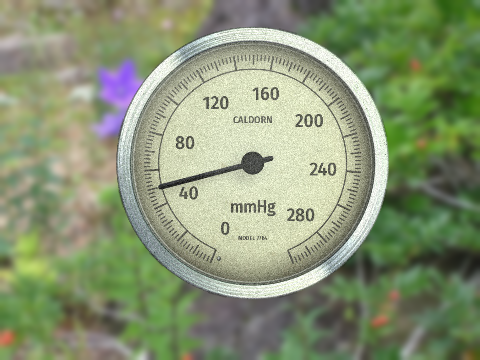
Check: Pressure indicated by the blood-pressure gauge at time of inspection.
50 mmHg
